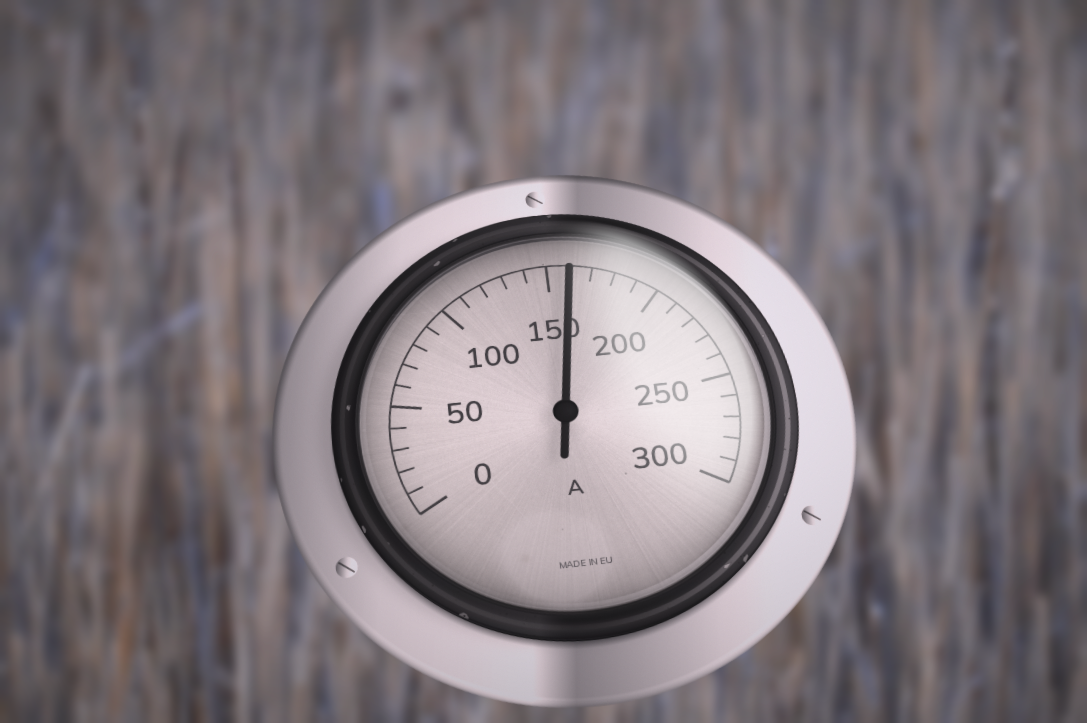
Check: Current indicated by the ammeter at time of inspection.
160 A
